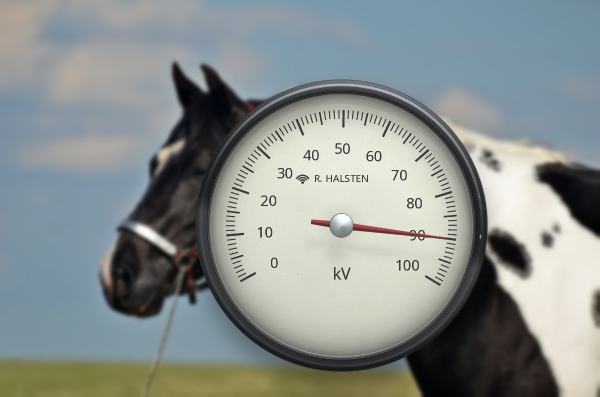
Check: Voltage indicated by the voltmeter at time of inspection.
90 kV
